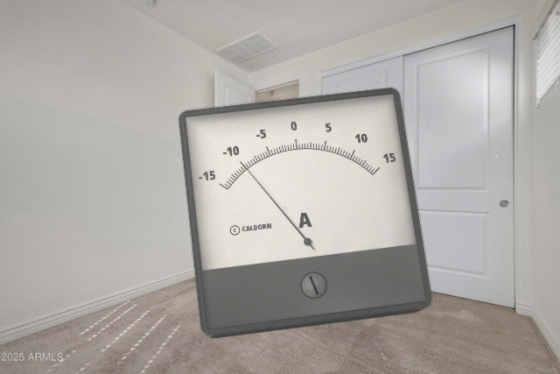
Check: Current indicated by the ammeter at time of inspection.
-10 A
